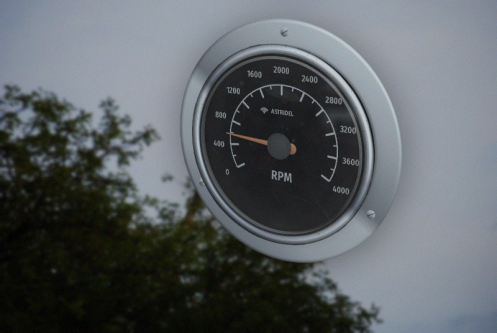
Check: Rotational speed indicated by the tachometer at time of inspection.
600 rpm
